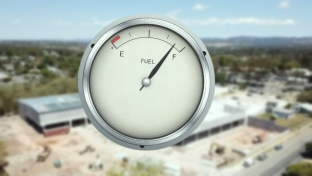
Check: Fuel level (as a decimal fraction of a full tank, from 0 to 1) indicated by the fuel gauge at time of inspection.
0.875
